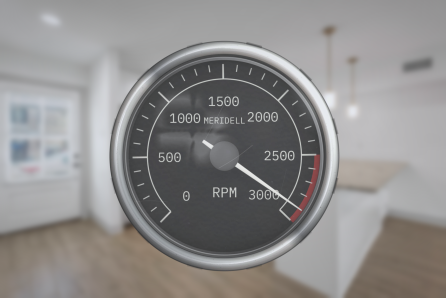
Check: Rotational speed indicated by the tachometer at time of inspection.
2900 rpm
